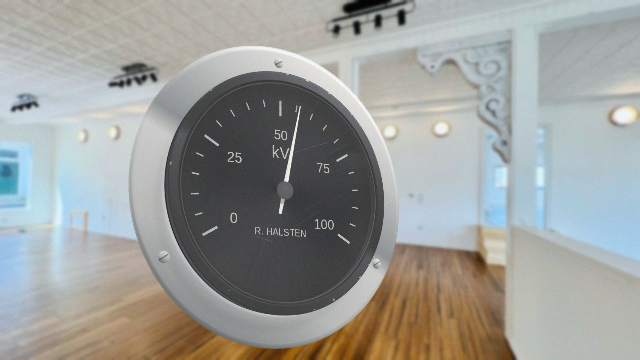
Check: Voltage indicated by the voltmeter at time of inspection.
55 kV
